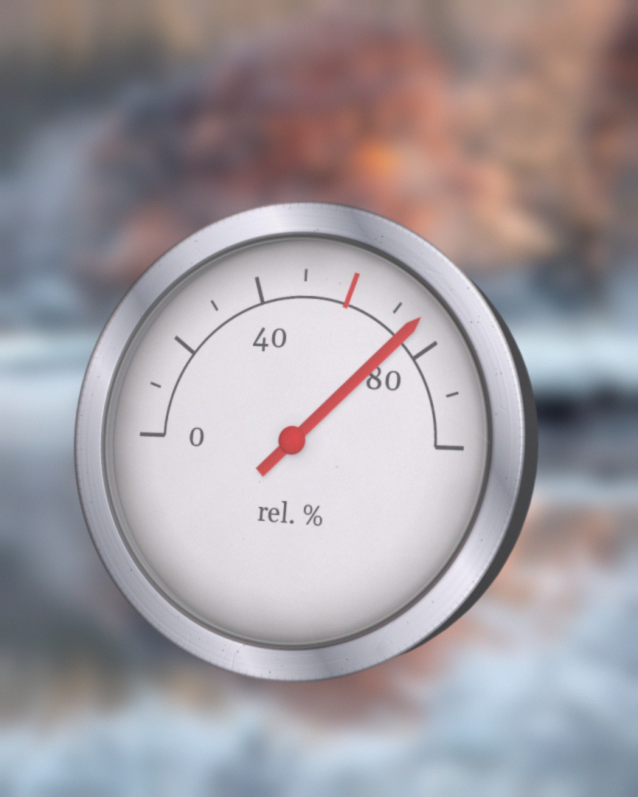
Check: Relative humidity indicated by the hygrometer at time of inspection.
75 %
